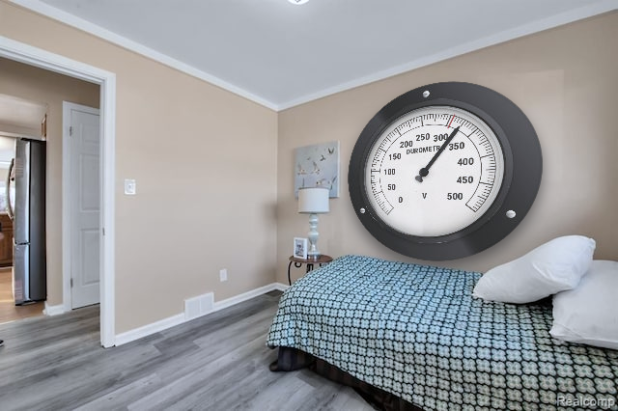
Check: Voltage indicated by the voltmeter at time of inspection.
325 V
